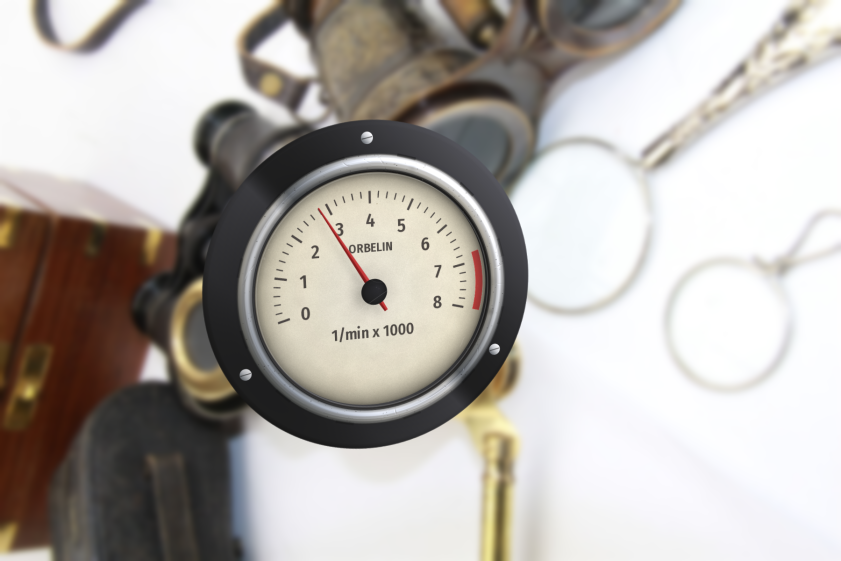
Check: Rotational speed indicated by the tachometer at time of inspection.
2800 rpm
